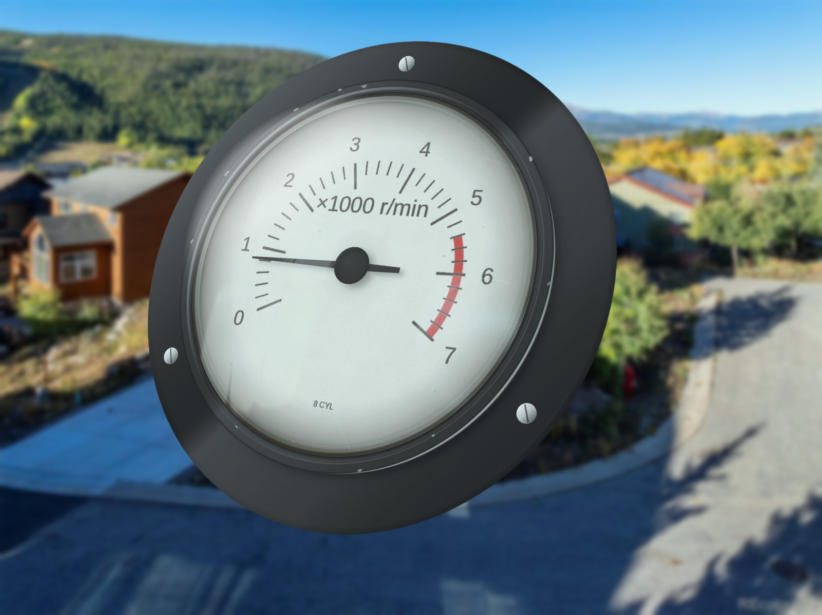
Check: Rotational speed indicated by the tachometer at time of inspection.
800 rpm
